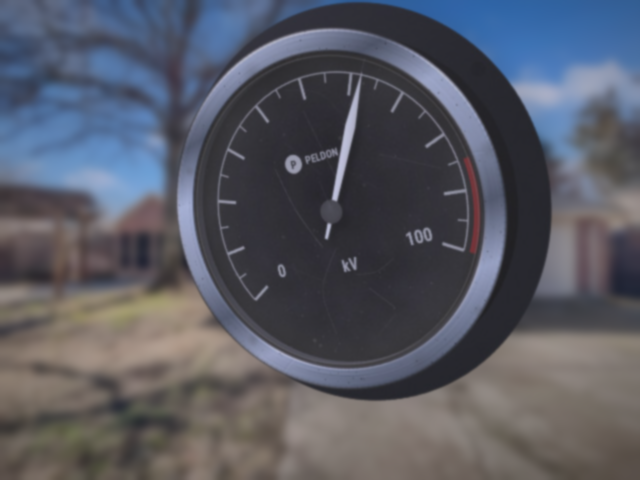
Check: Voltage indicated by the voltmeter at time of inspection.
62.5 kV
